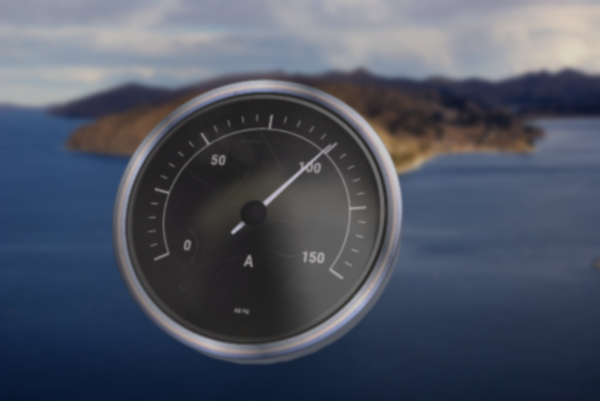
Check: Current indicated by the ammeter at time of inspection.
100 A
